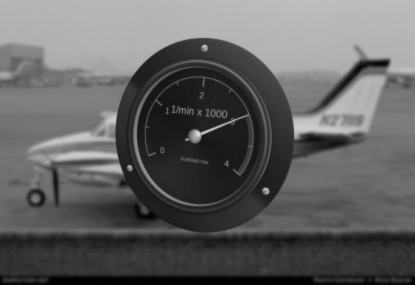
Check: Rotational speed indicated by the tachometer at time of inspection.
3000 rpm
